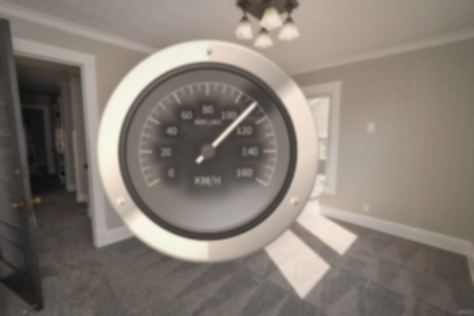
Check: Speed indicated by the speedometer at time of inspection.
110 km/h
